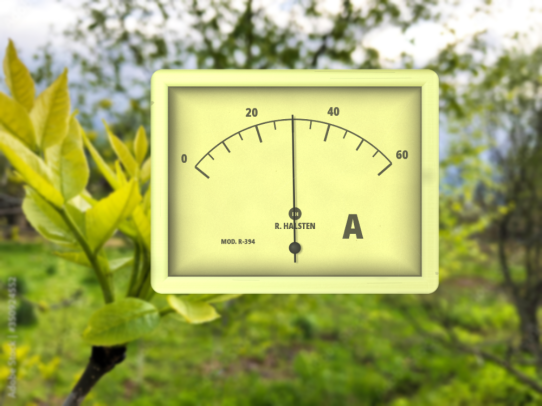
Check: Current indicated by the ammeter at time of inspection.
30 A
